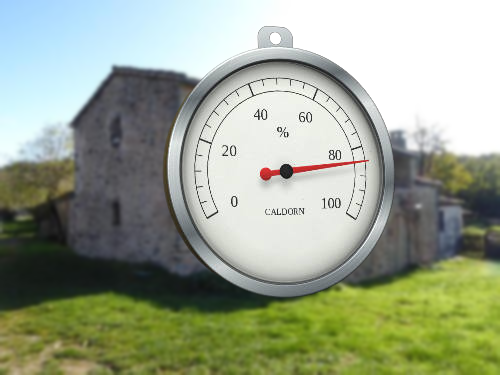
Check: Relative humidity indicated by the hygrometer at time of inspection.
84 %
